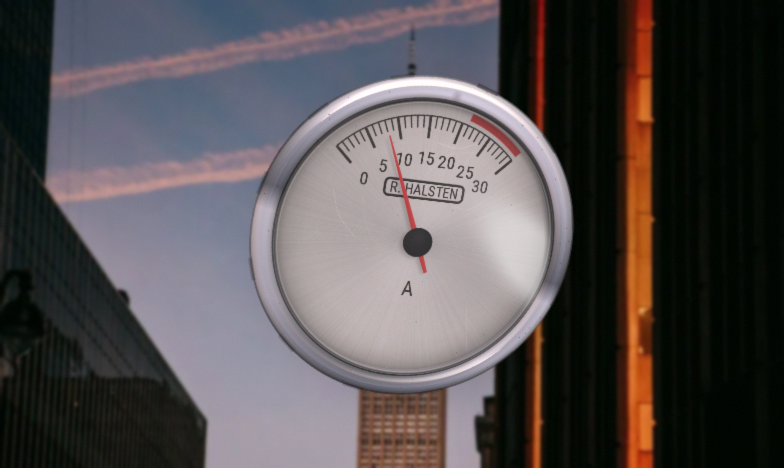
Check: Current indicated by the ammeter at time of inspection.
8 A
